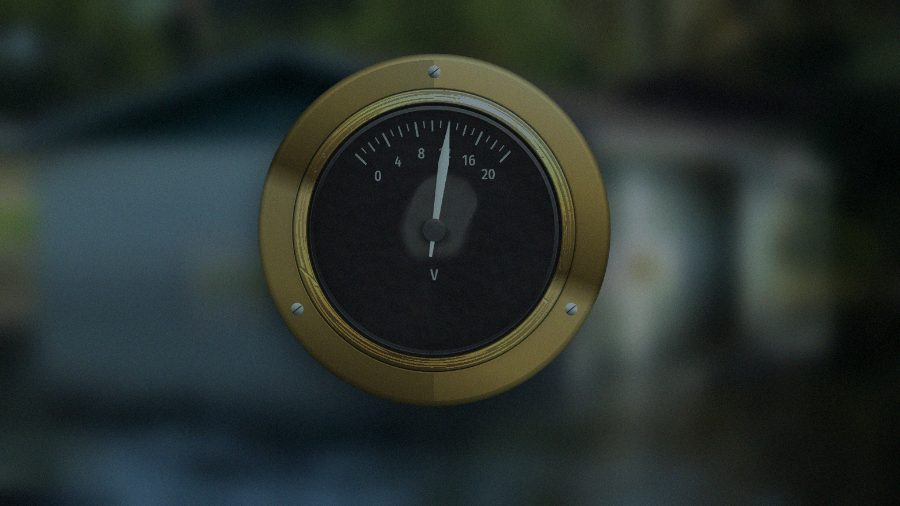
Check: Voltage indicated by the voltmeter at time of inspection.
12 V
